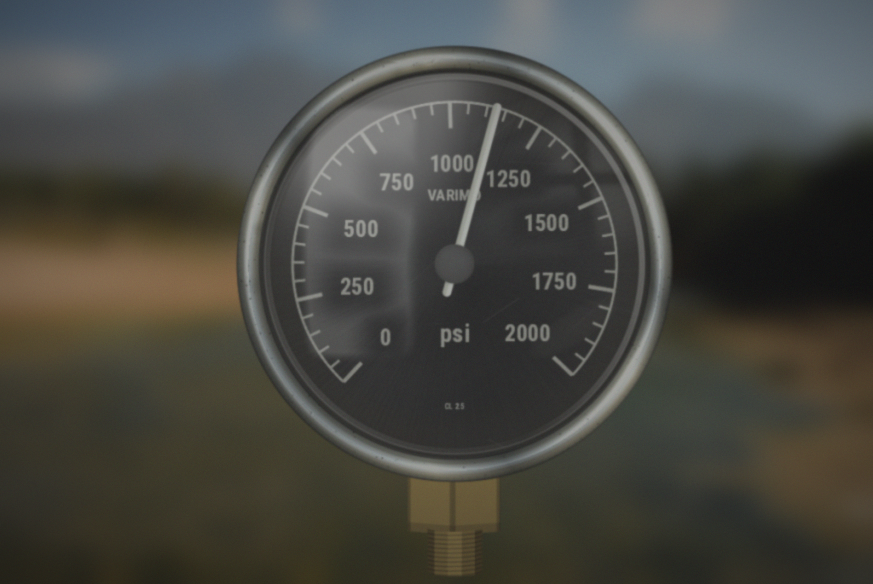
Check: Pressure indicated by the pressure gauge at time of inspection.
1125 psi
